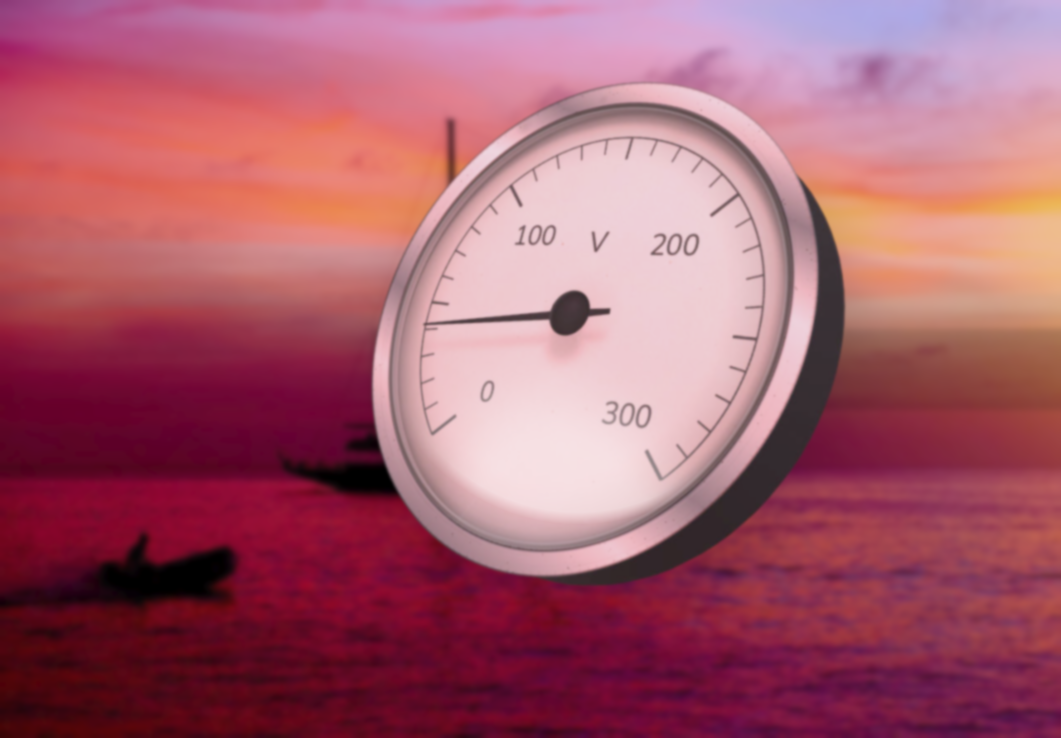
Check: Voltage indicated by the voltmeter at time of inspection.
40 V
